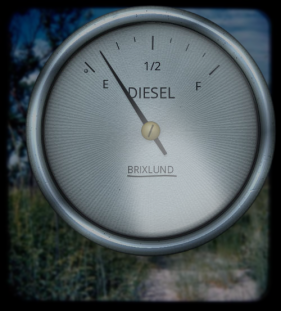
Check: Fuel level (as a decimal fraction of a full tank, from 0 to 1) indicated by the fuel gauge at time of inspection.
0.125
